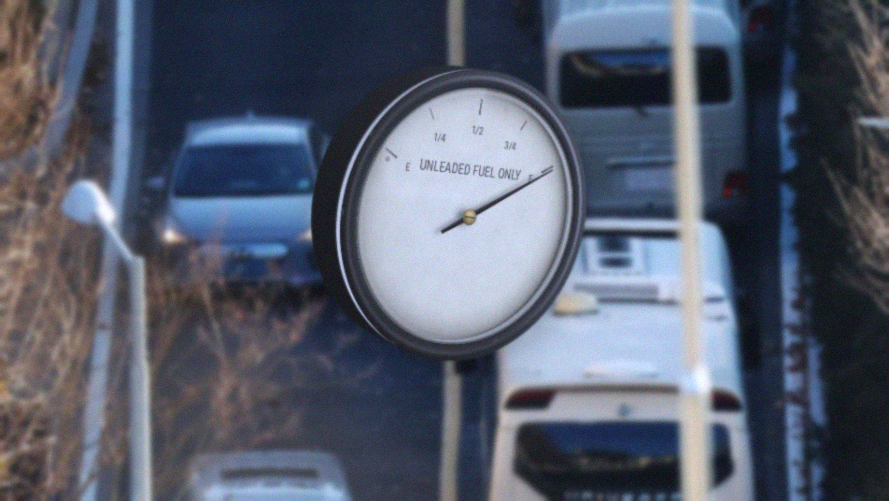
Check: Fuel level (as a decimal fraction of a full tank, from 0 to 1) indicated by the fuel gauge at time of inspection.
1
